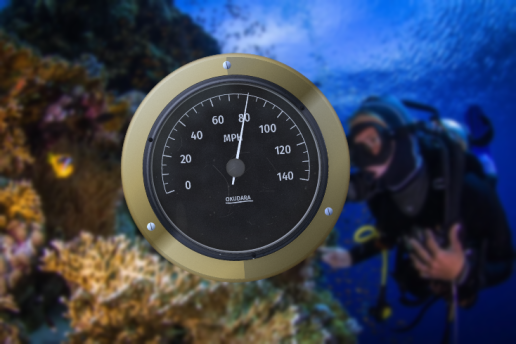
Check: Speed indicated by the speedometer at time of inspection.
80 mph
